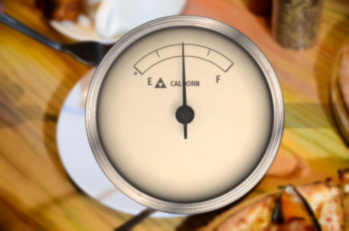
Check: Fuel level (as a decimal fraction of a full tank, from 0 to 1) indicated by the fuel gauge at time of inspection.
0.5
